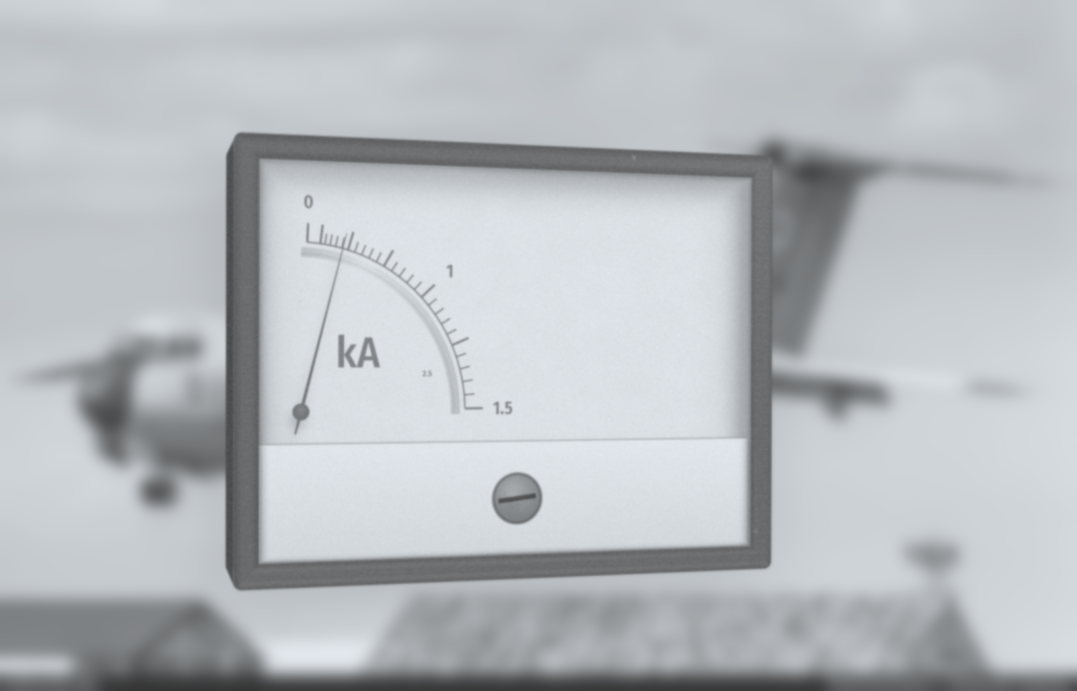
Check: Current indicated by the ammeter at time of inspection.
0.45 kA
